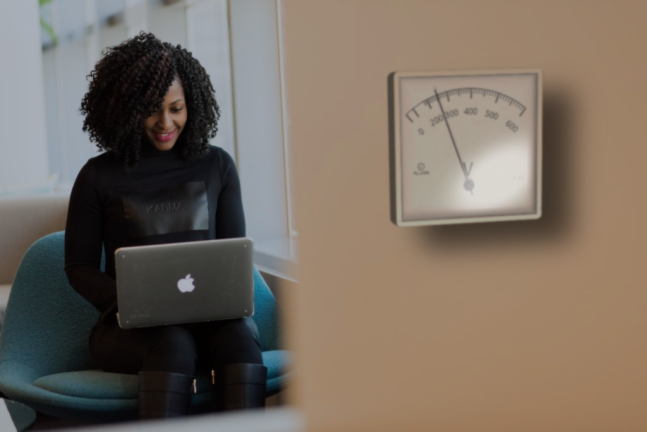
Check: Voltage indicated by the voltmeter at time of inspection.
250 V
